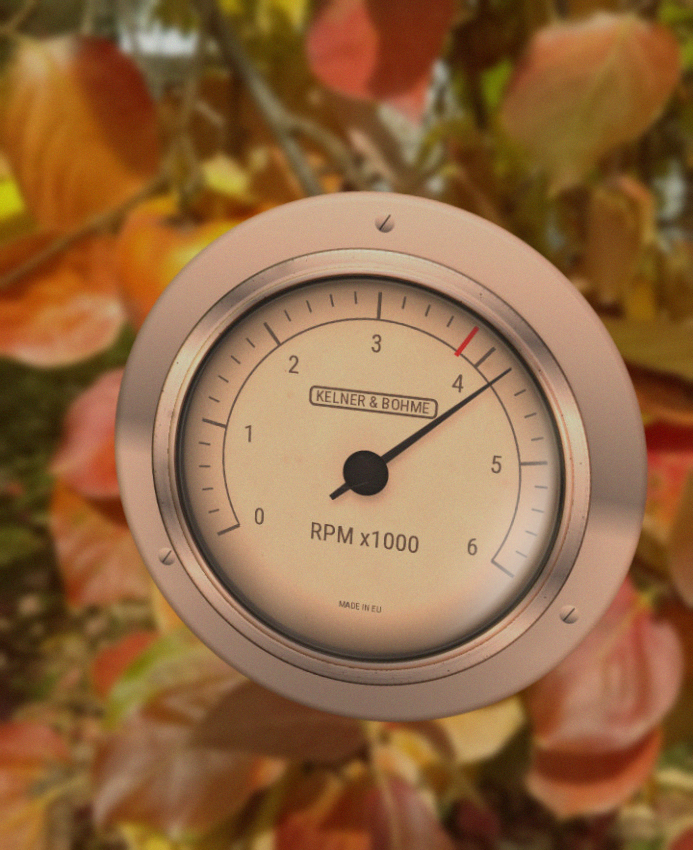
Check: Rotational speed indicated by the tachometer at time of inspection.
4200 rpm
